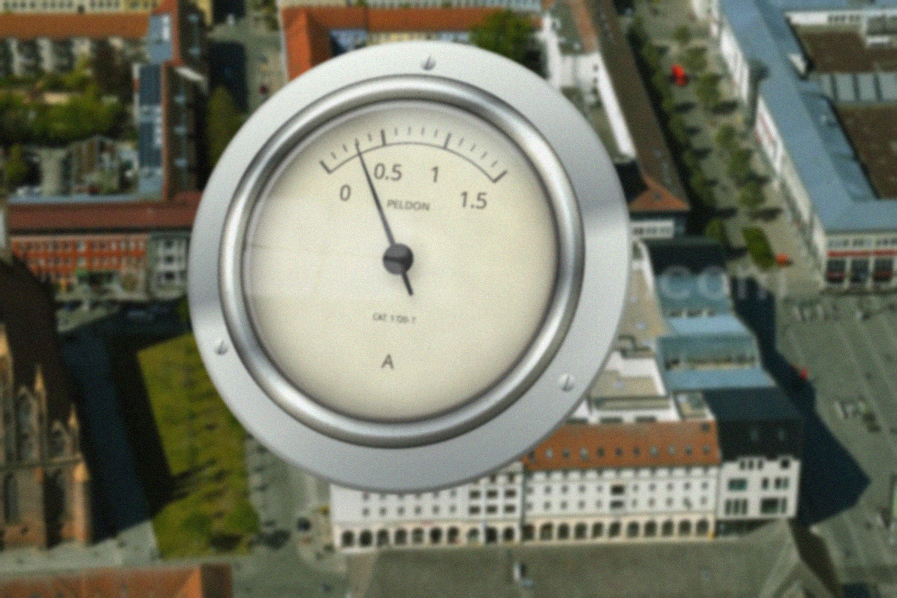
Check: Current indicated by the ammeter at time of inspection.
0.3 A
